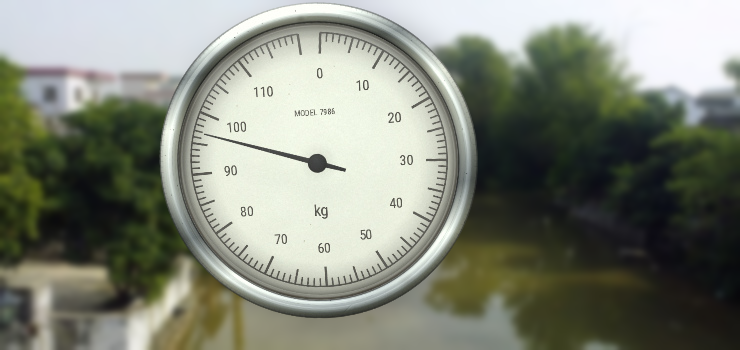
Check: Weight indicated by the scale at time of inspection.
97 kg
